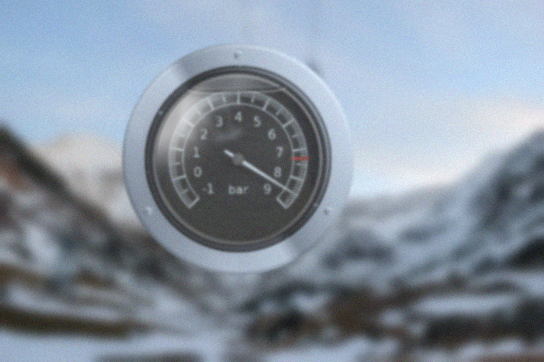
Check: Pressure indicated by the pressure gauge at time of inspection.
8.5 bar
